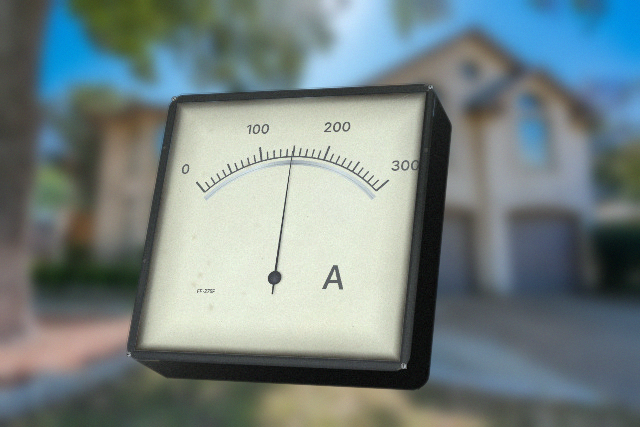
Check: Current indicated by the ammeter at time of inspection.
150 A
